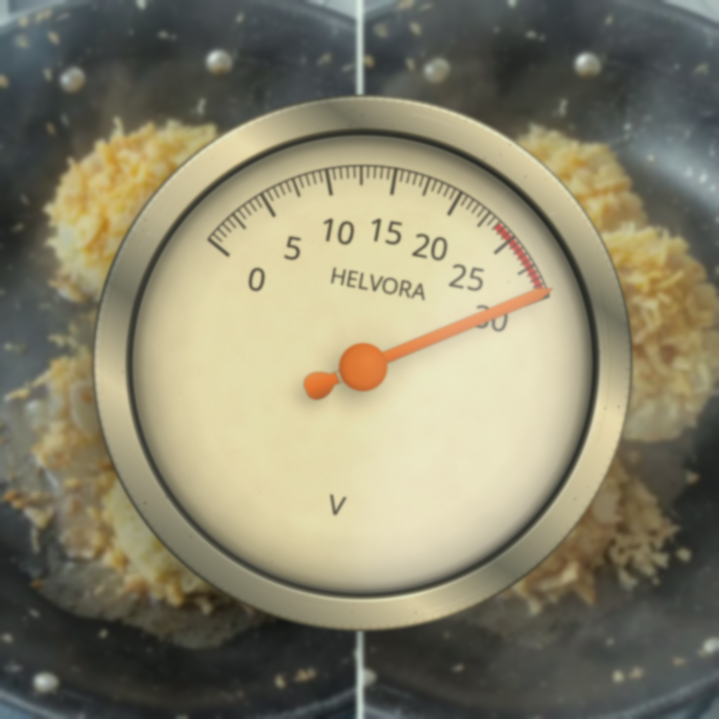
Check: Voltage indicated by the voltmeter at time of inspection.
29.5 V
